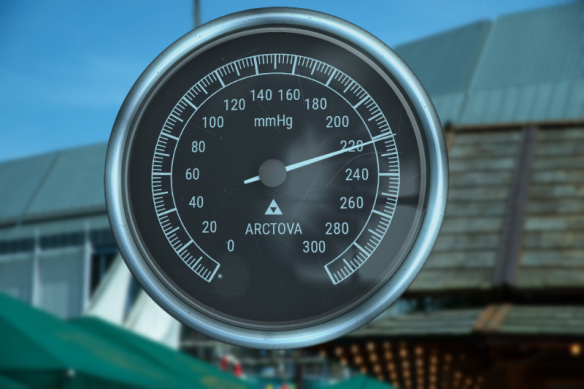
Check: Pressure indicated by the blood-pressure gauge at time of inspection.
222 mmHg
